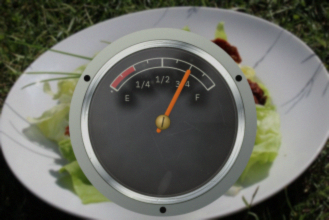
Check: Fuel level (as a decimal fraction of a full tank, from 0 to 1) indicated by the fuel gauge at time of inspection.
0.75
